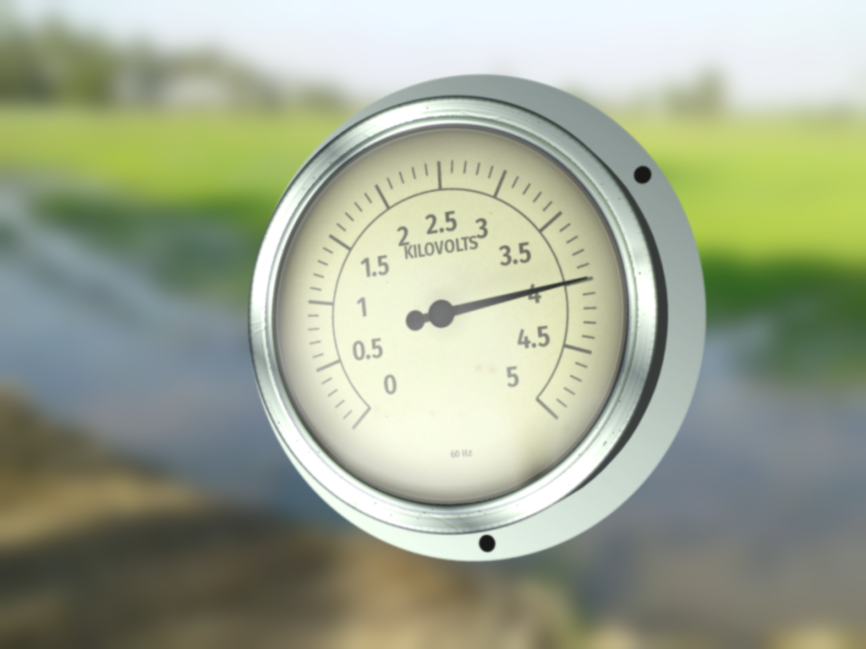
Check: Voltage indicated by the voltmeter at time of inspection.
4 kV
